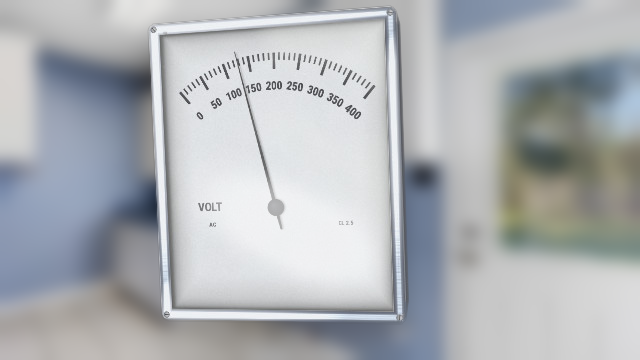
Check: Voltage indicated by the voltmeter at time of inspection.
130 V
